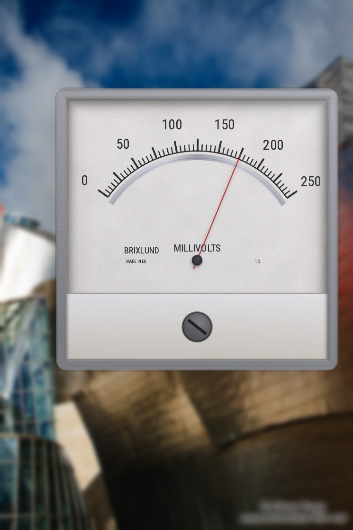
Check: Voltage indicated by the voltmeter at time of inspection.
175 mV
